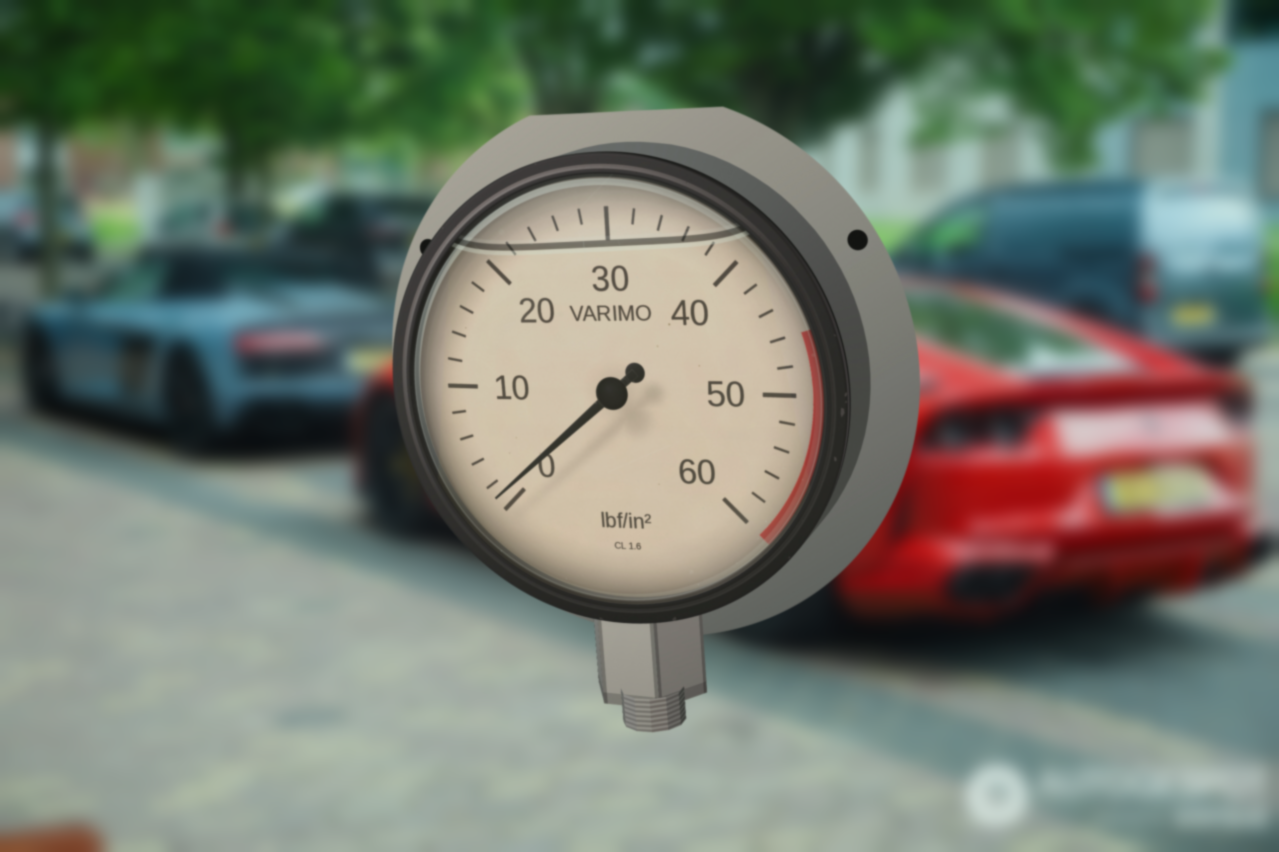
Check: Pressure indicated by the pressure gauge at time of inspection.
1 psi
